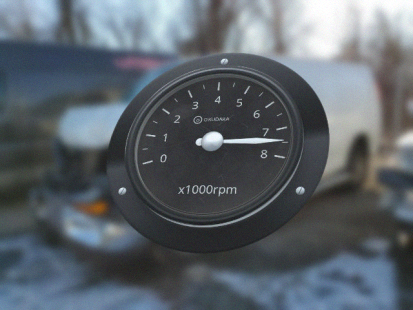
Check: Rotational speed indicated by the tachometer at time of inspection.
7500 rpm
